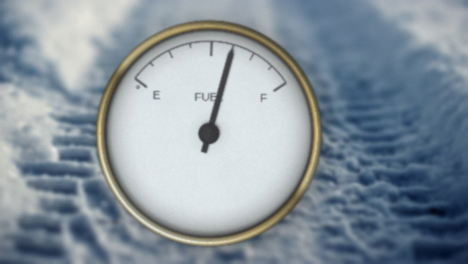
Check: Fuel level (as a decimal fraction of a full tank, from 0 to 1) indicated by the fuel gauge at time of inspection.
0.625
